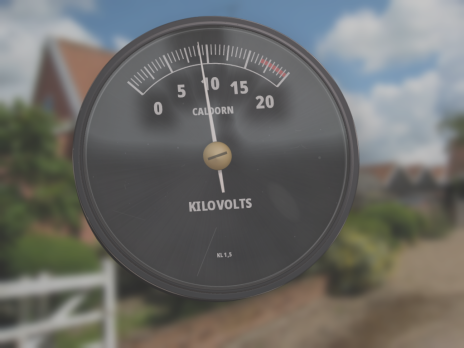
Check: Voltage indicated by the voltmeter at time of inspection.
9 kV
